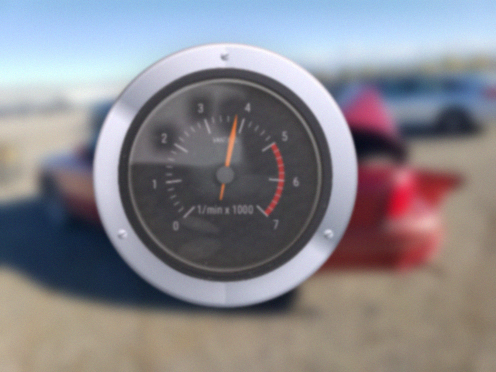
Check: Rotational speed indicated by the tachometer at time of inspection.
3800 rpm
